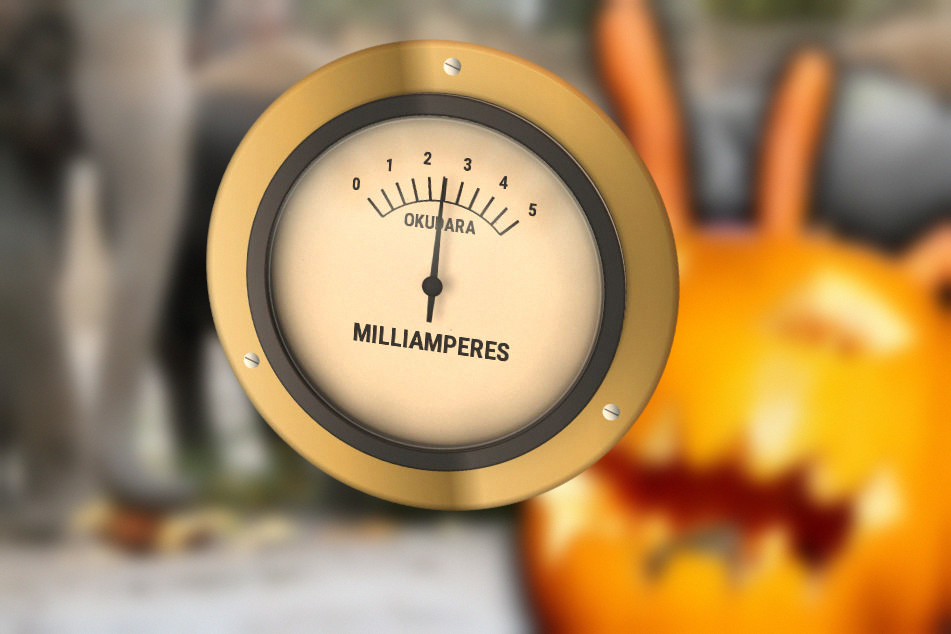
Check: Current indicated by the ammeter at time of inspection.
2.5 mA
